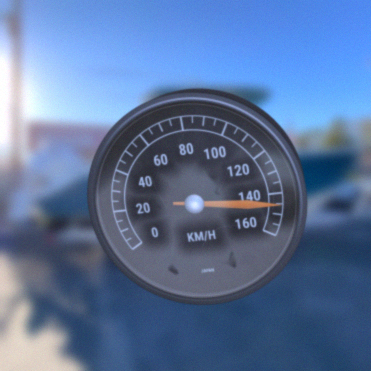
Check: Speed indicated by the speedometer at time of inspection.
145 km/h
